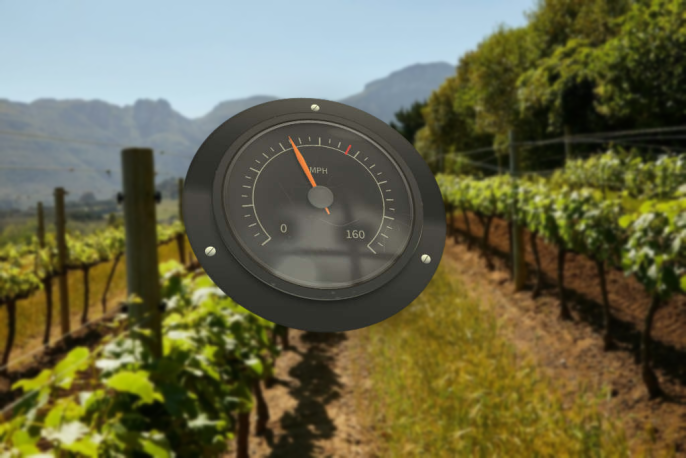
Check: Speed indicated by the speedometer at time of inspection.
65 mph
